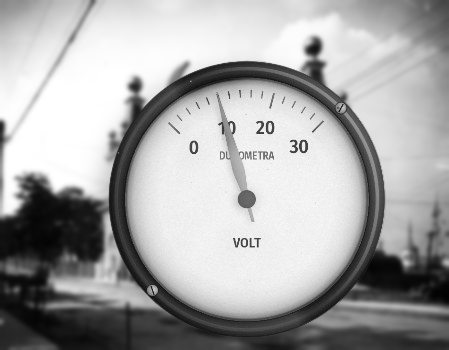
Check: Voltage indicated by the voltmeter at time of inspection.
10 V
